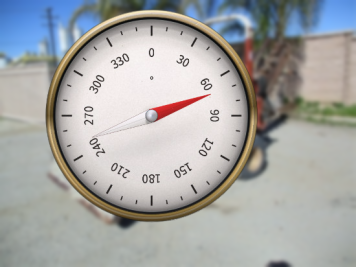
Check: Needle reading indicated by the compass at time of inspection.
70 °
